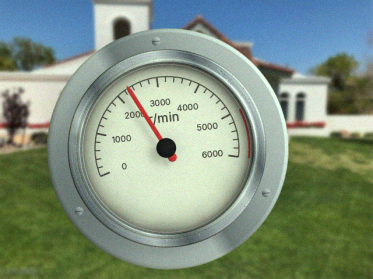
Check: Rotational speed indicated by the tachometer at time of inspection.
2300 rpm
